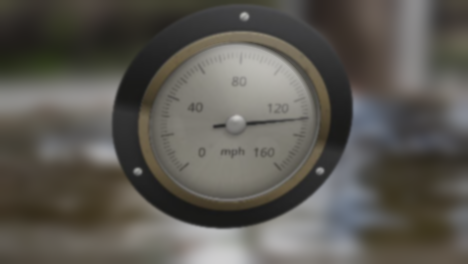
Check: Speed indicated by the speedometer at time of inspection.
130 mph
